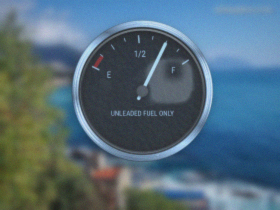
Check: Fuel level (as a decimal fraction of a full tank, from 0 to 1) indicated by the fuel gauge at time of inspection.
0.75
